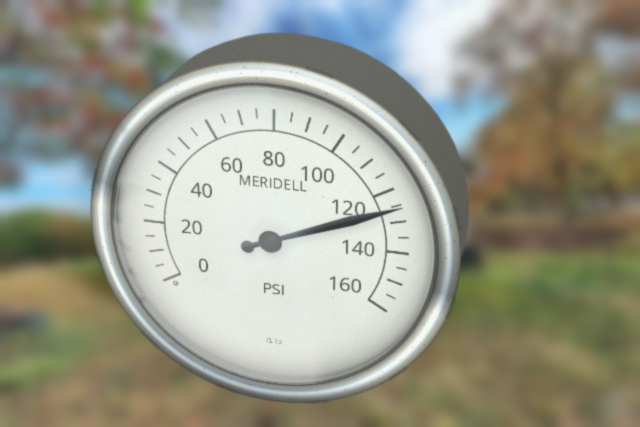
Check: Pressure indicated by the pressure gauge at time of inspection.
125 psi
